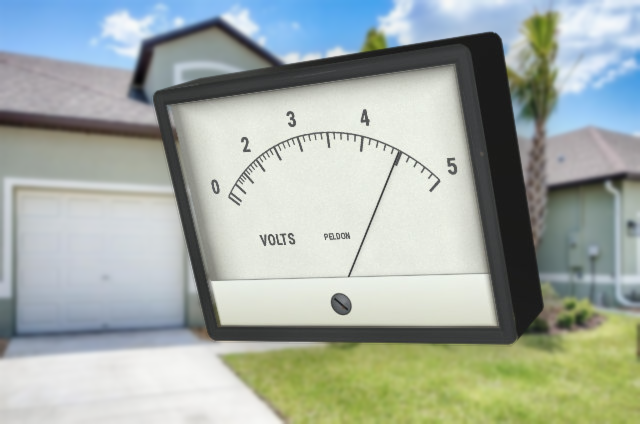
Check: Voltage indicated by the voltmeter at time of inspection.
4.5 V
